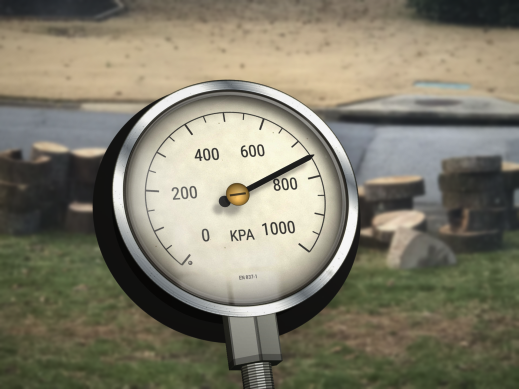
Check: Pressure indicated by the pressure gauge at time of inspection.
750 kPa
